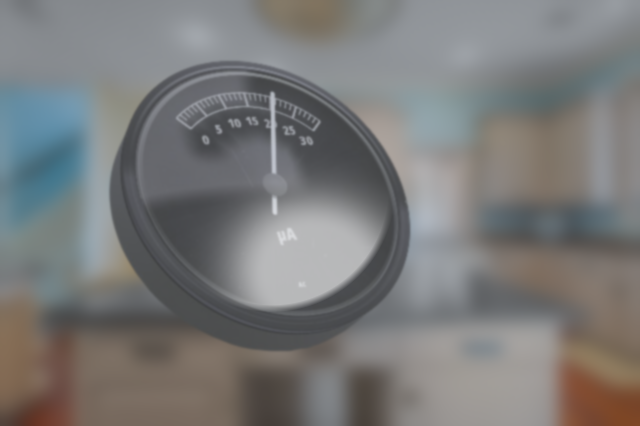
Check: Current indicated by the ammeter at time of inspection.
20 µA
